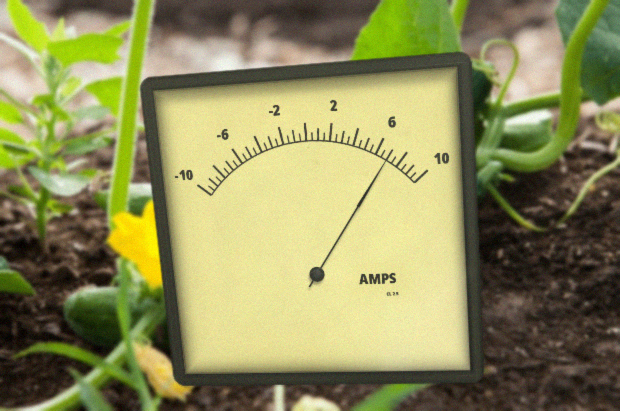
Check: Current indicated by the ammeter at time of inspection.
7 A
